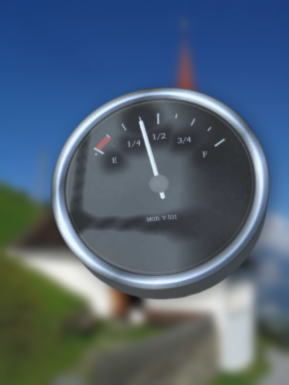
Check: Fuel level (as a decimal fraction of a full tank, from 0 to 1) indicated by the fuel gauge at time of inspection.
0.375
